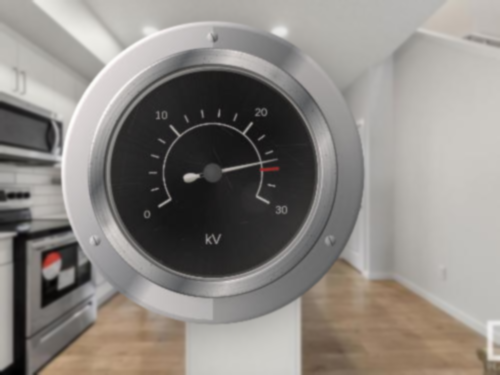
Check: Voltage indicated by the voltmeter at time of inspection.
25 kV
